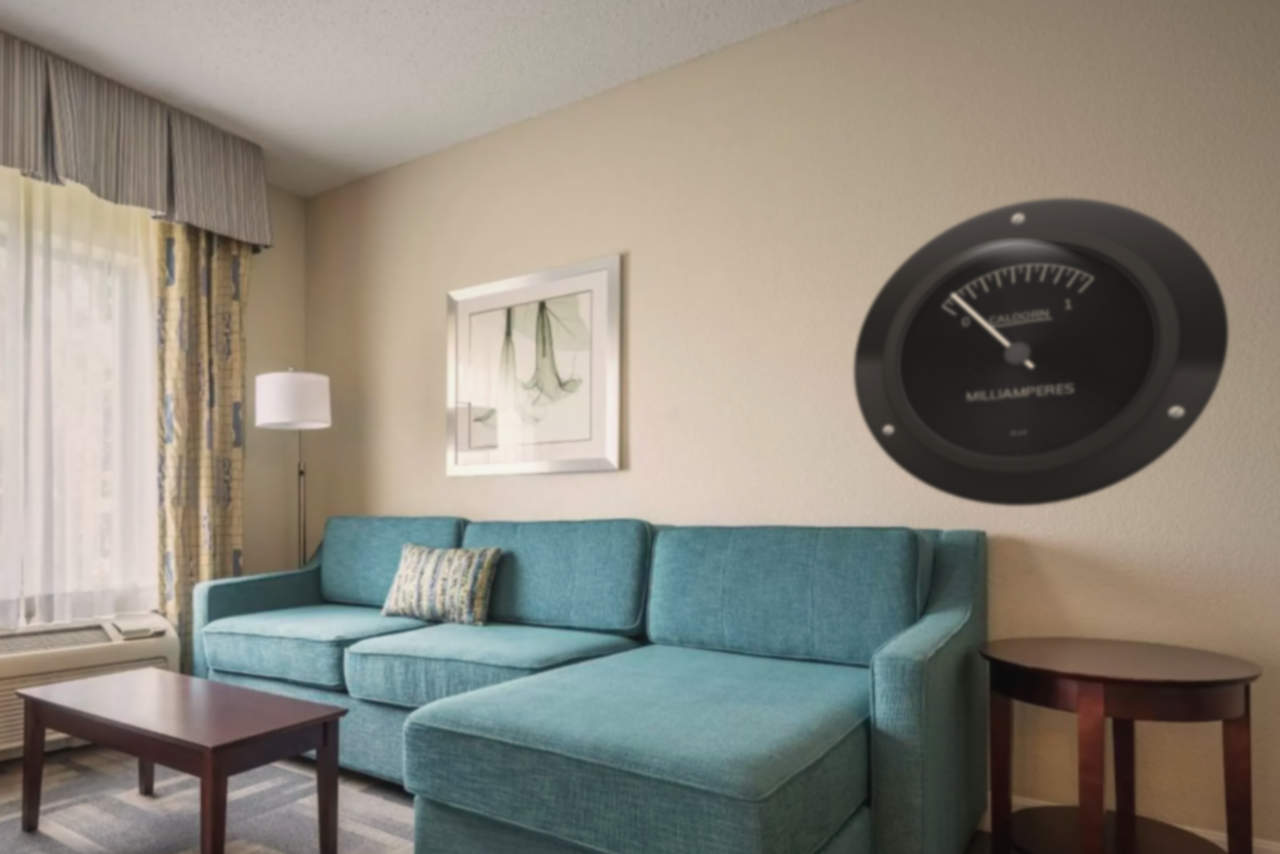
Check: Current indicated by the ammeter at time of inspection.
0.1 mA
